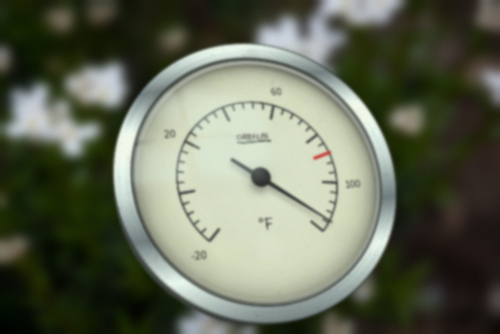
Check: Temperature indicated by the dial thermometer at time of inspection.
116 °F
